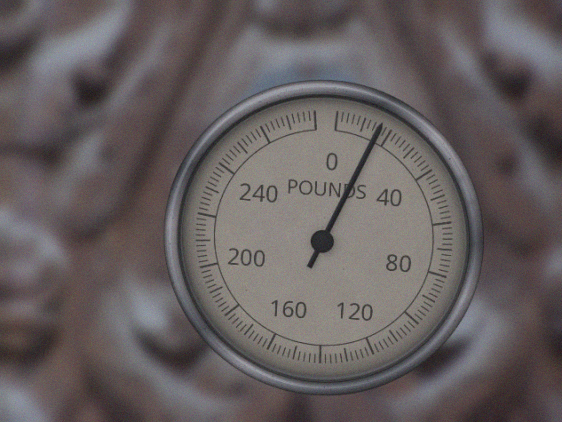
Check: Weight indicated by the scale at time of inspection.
16 lb
